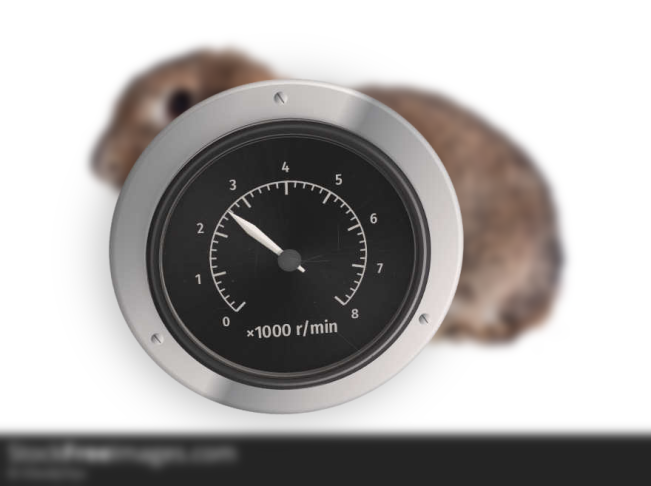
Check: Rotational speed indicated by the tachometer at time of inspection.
2600 rpm
